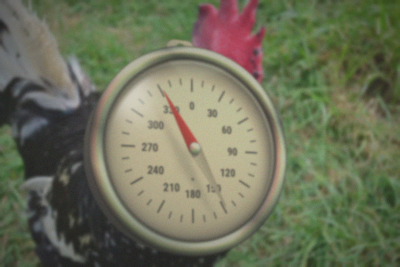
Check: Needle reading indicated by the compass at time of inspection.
330 °
